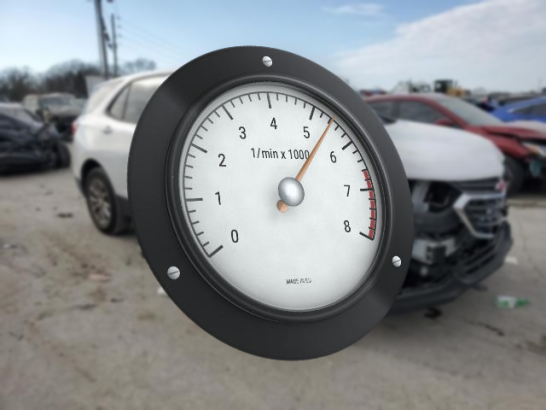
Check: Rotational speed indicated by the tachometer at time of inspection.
5400 rpm
